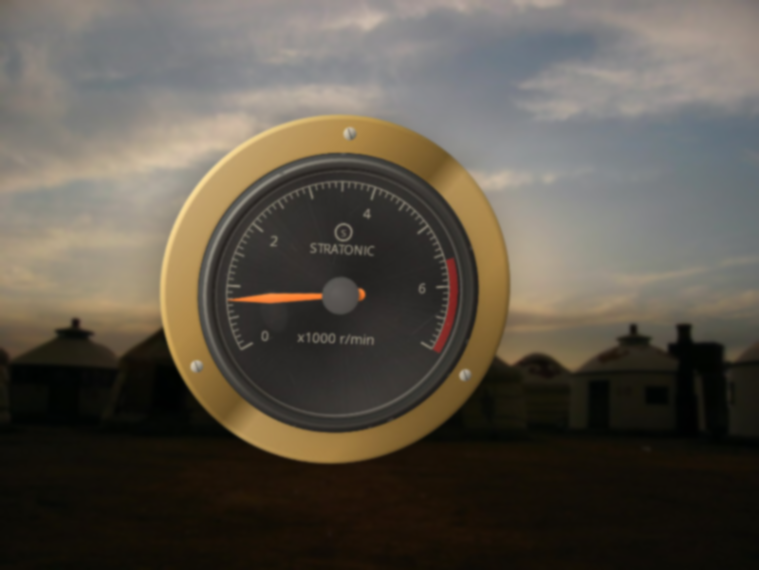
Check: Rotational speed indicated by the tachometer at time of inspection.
800 rpm
